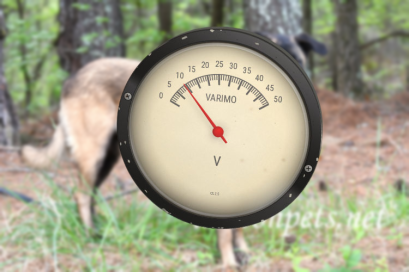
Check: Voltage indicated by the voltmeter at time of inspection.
10 V
